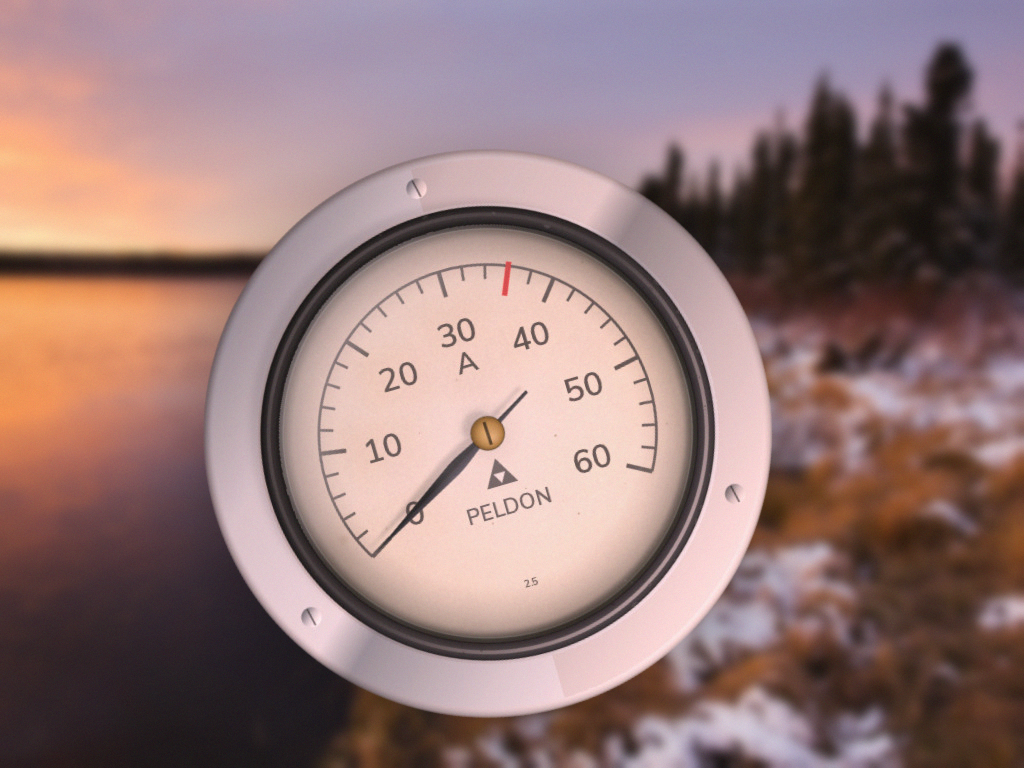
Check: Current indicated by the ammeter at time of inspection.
0 A
